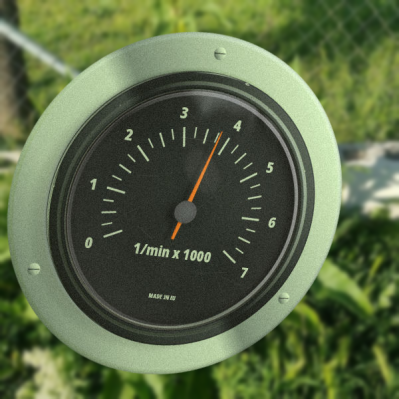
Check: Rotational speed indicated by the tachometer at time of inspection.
3750 rpm
